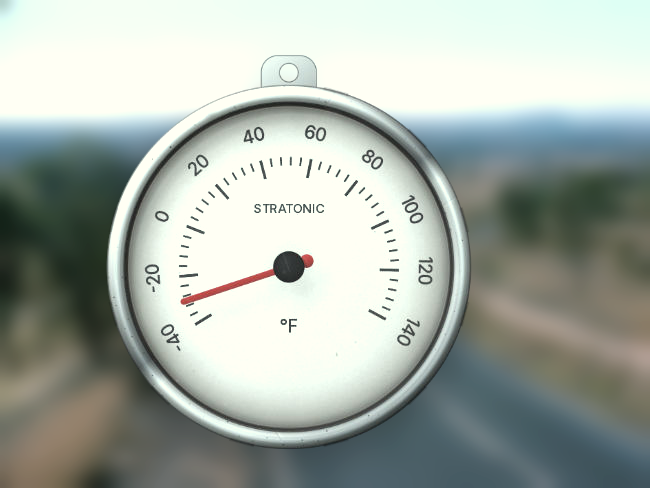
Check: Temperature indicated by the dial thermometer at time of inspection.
-30 °F
